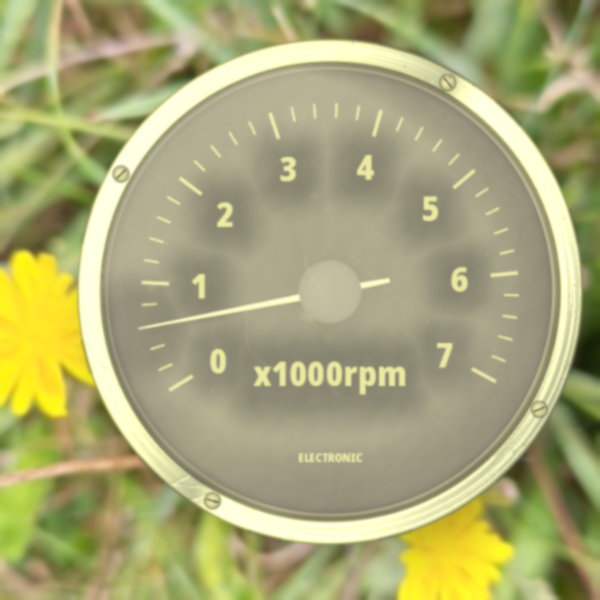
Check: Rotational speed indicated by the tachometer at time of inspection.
600 rpm
